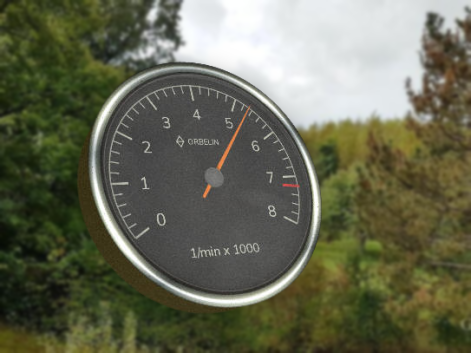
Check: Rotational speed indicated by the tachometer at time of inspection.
5300 rpm
